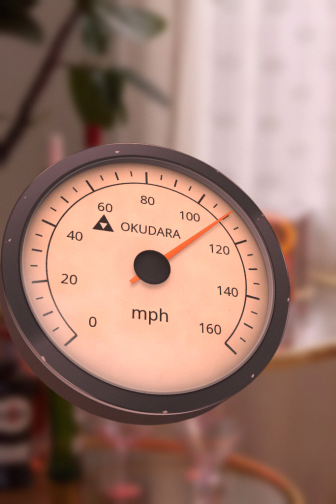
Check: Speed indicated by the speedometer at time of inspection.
110 mph
